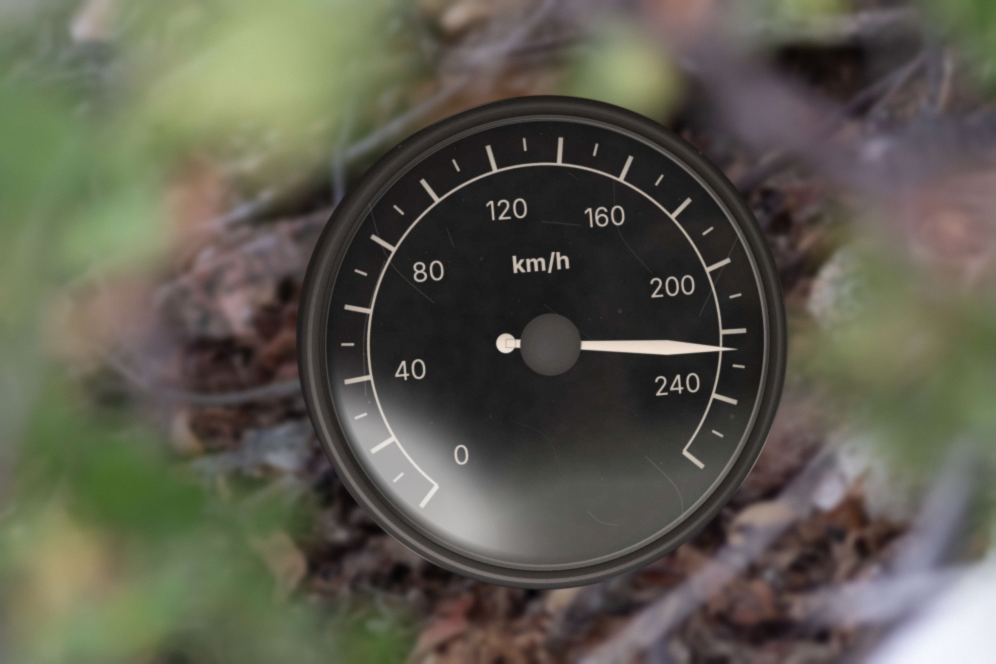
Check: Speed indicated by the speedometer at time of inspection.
225 km/h
